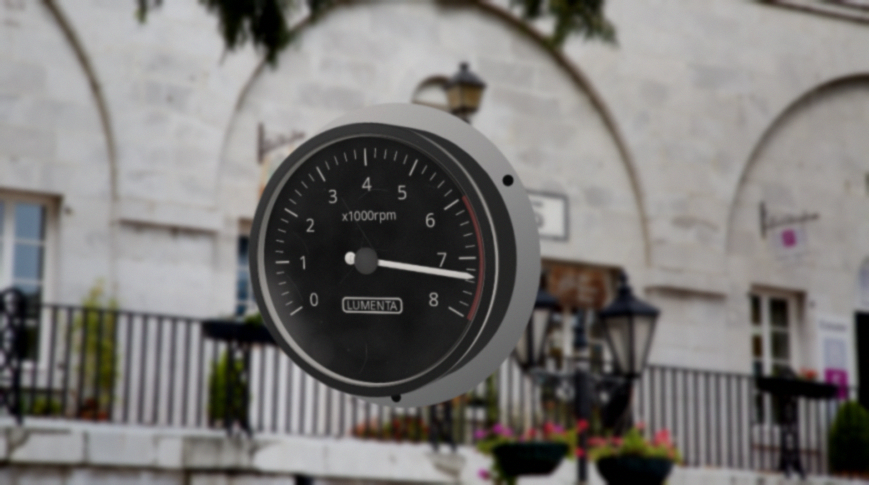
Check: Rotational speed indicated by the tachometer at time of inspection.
7300 rpm
